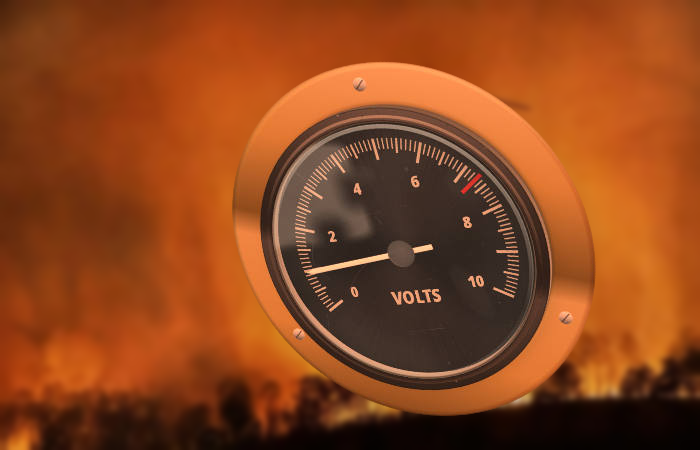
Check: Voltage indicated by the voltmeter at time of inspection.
1 V
